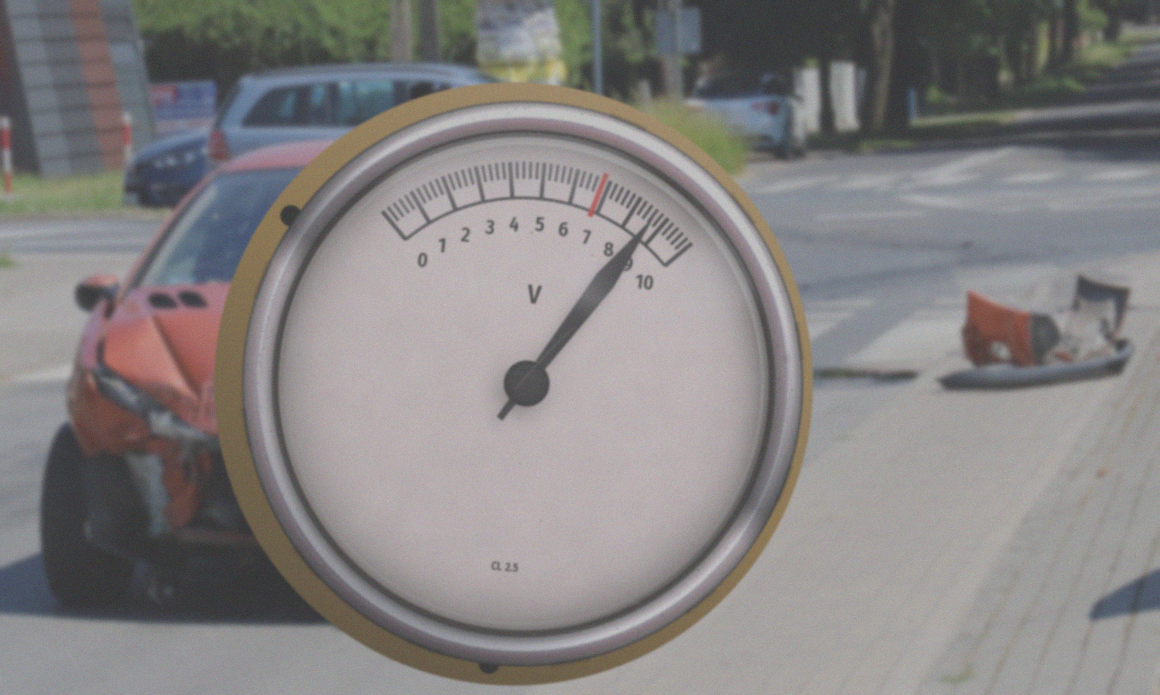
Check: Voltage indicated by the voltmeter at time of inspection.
8.6 V
